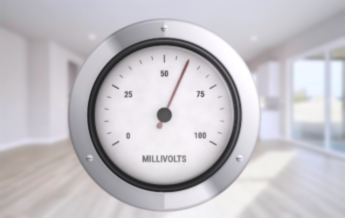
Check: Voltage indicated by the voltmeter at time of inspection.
60 mV
